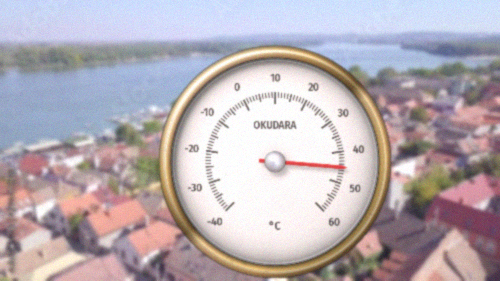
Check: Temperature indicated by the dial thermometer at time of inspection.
45 °C
